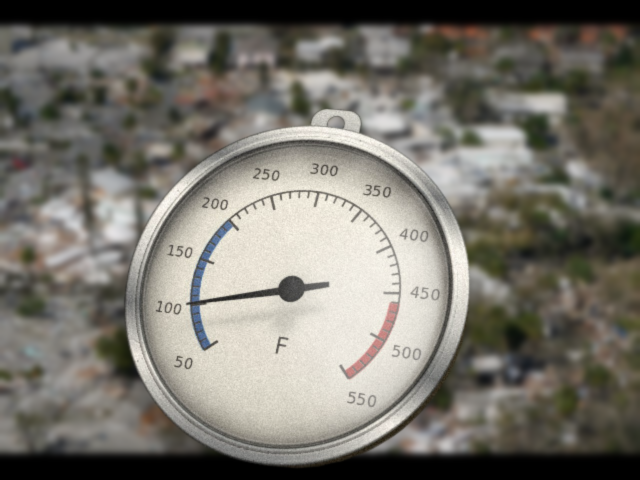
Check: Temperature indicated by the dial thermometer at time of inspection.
100 °F
